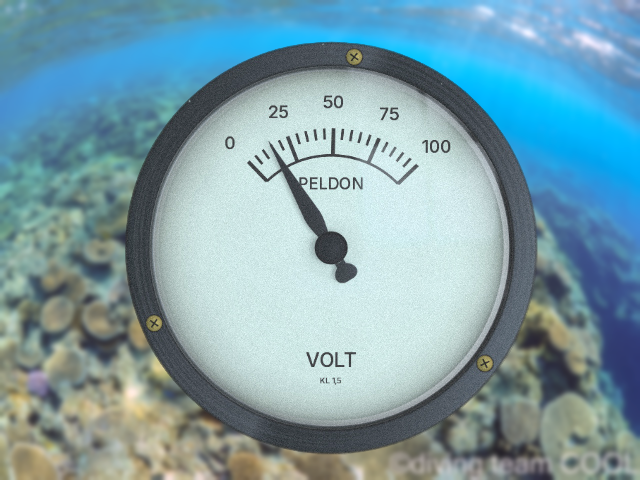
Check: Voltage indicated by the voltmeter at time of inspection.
15 V
